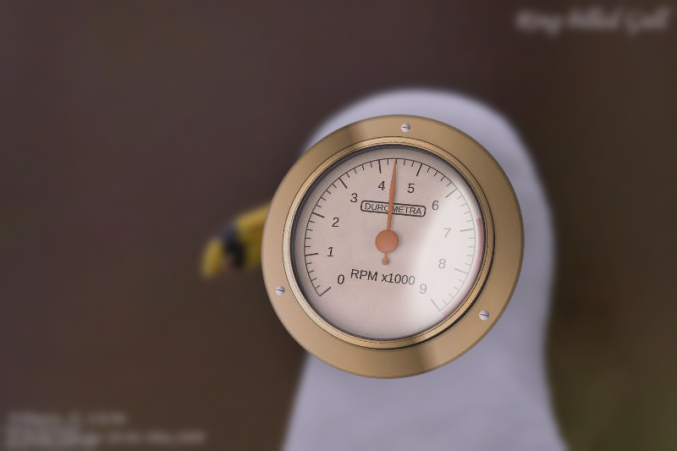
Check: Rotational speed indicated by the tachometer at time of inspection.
4400 rpm
